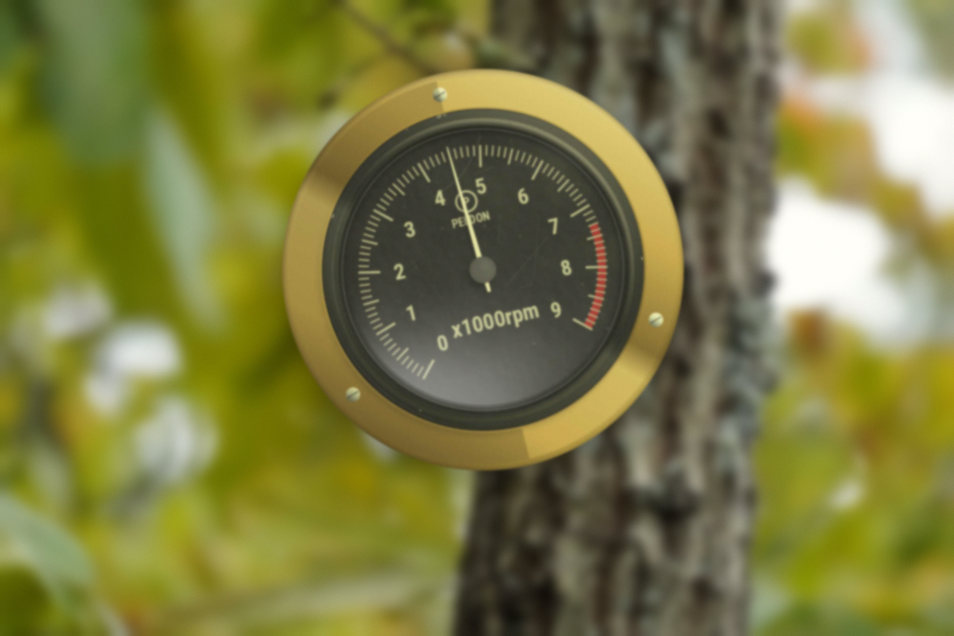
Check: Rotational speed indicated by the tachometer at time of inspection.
4500 rpm
